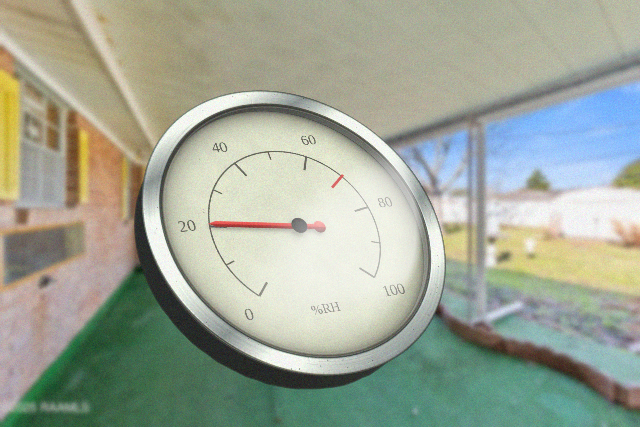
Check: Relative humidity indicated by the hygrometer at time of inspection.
20 %
